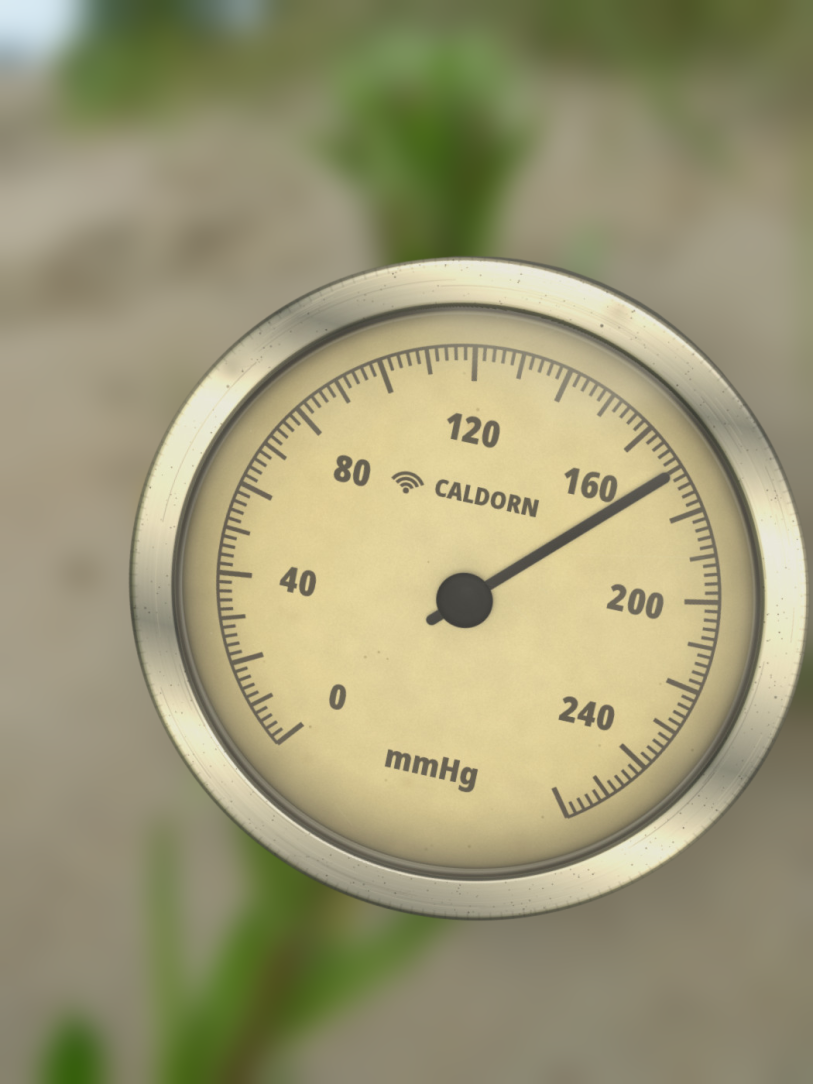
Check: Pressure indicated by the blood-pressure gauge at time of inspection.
170 mmHg
